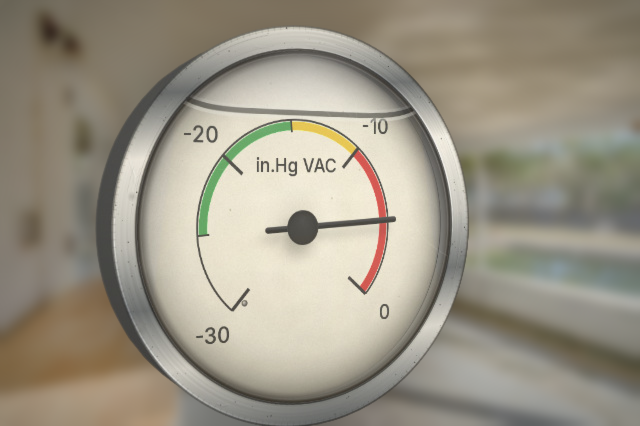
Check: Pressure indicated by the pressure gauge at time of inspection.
-5 inHg
